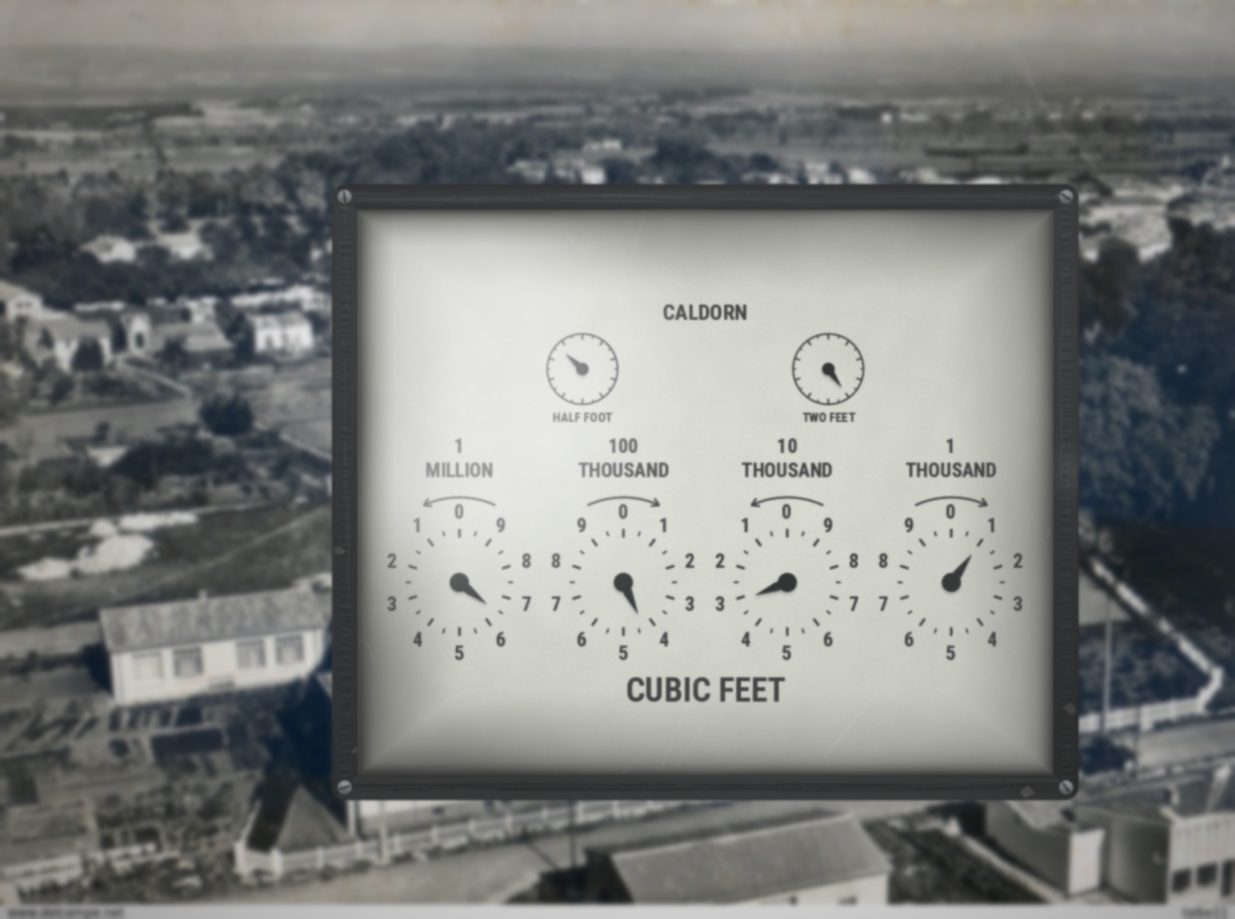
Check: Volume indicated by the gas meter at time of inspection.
643100 ft³
